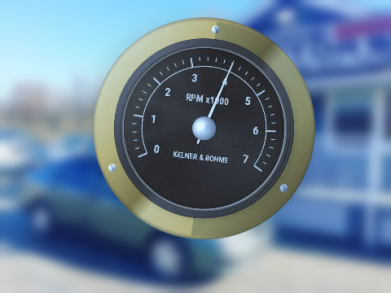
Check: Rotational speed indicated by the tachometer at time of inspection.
4000 rpm
